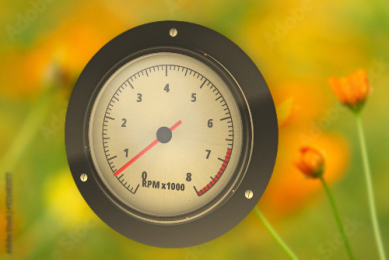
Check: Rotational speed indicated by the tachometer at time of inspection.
600 rpm
